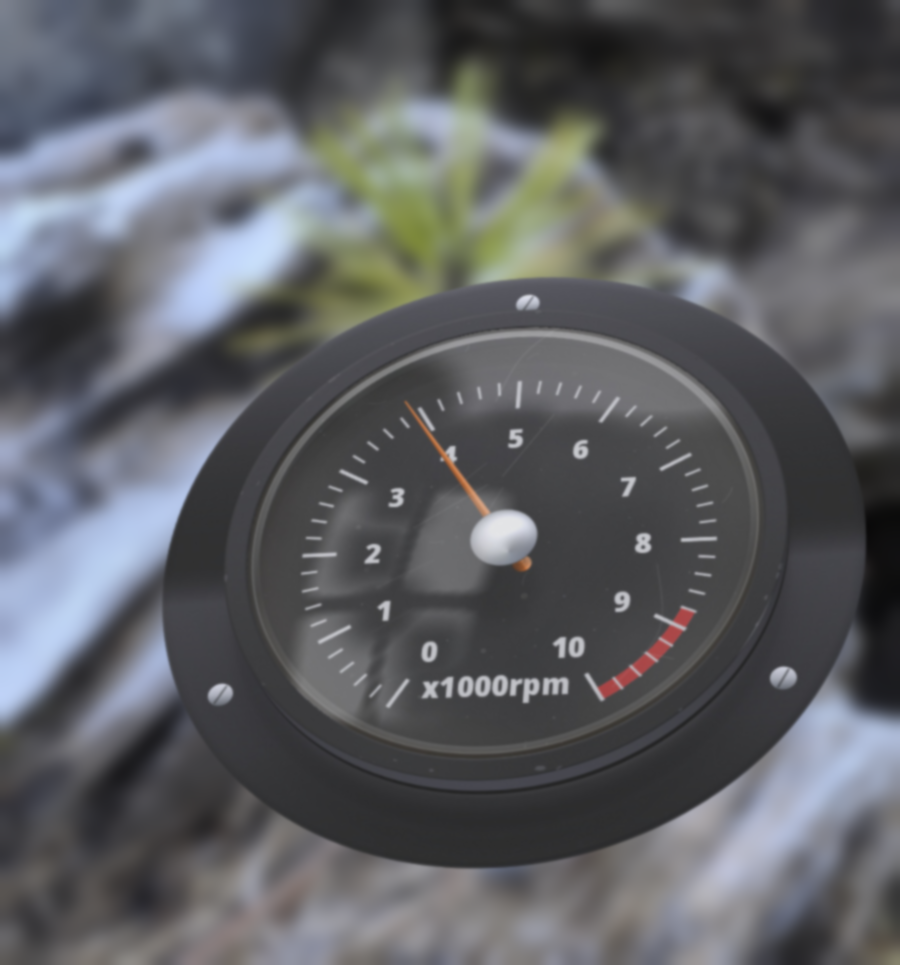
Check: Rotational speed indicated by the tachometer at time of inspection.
3900 rpm
